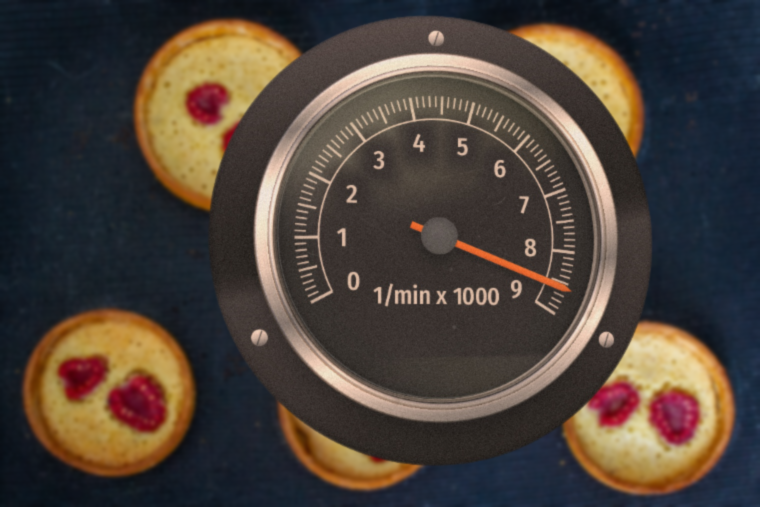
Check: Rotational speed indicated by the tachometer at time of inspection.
8600 rpm
